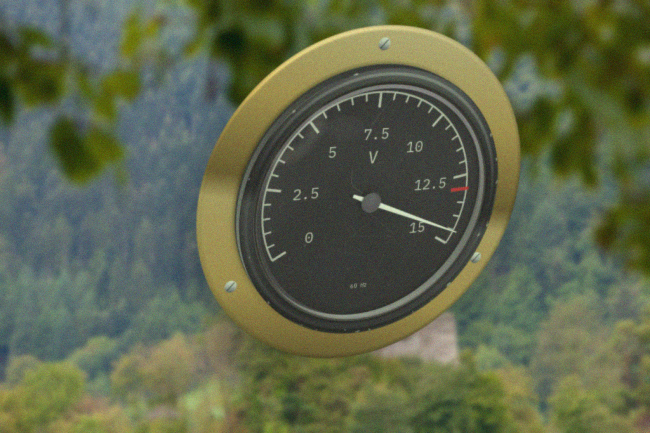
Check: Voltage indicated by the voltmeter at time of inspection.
14.5 V
